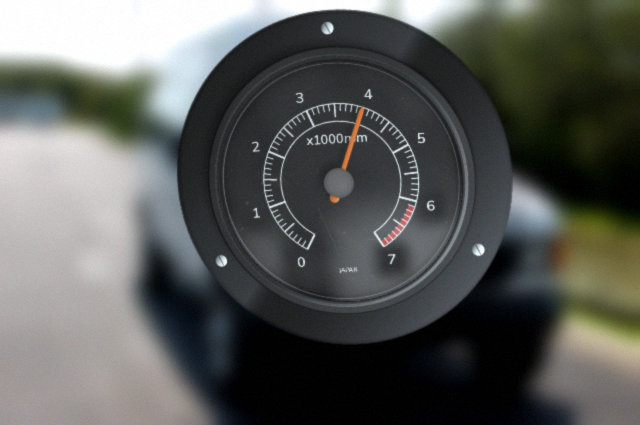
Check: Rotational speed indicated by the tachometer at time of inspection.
4000 rpm
